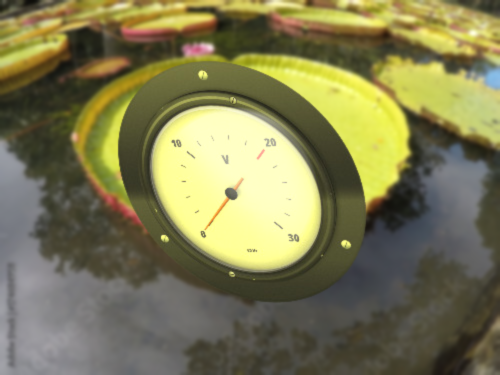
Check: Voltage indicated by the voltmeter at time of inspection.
0 V
